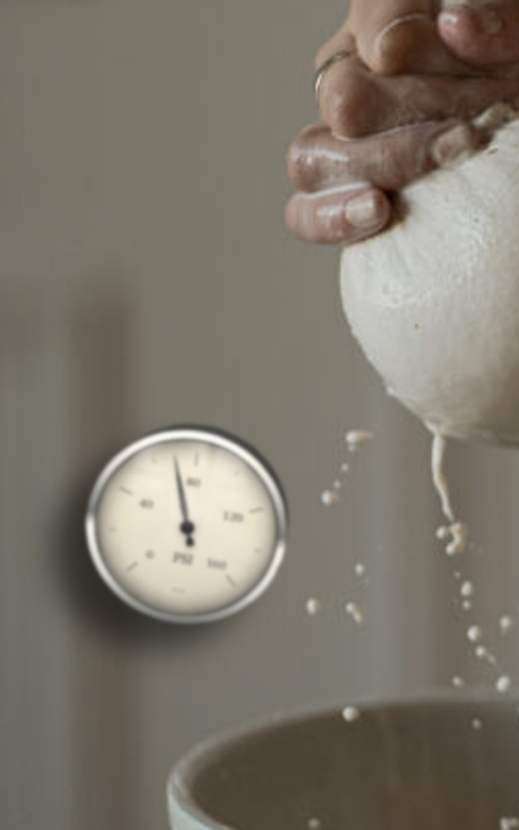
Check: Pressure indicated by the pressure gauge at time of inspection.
70 psi
